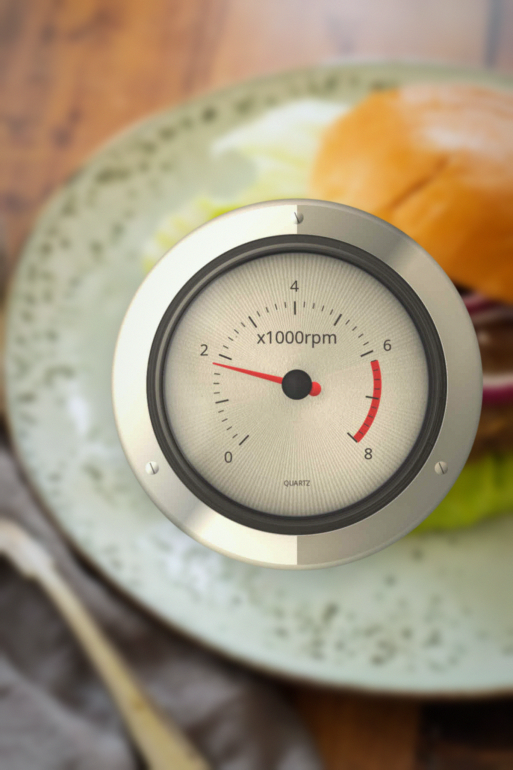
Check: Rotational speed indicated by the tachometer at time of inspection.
1800 rpm
